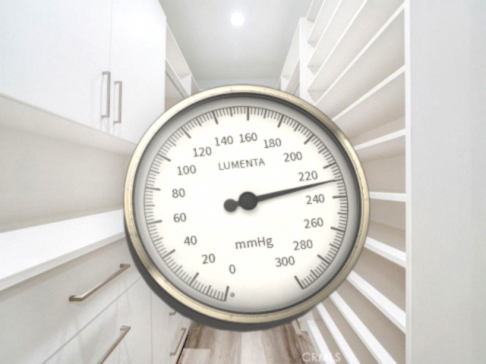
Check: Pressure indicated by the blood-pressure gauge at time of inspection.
230 mmHg
